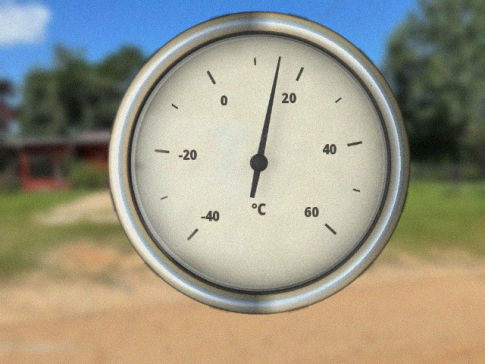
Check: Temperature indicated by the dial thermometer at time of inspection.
15 °C
